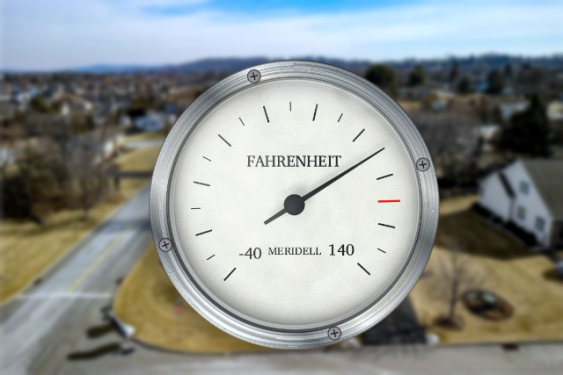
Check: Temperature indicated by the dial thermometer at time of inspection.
90 °F
